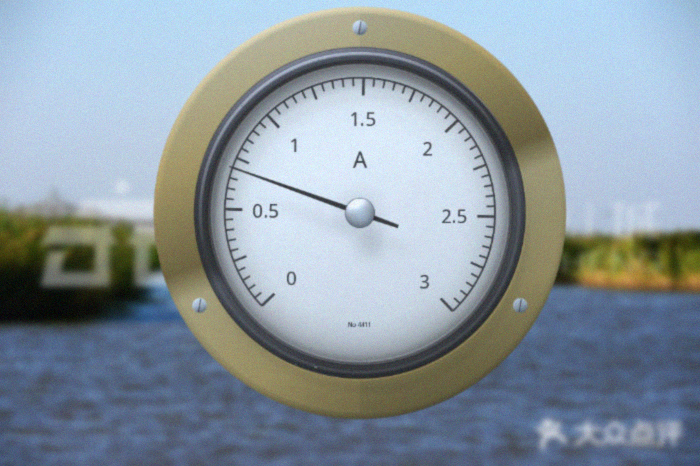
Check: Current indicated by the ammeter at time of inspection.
0.7 A
